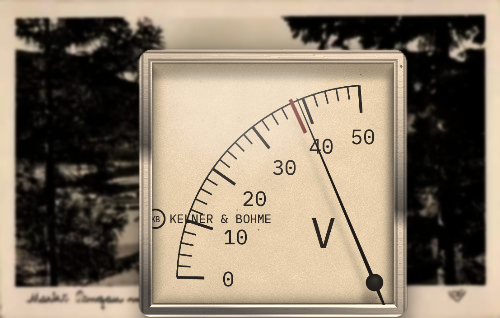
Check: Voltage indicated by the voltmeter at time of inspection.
39 V
